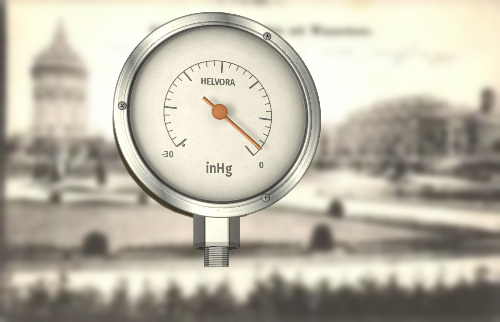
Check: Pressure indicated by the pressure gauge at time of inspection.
-1 inHg
